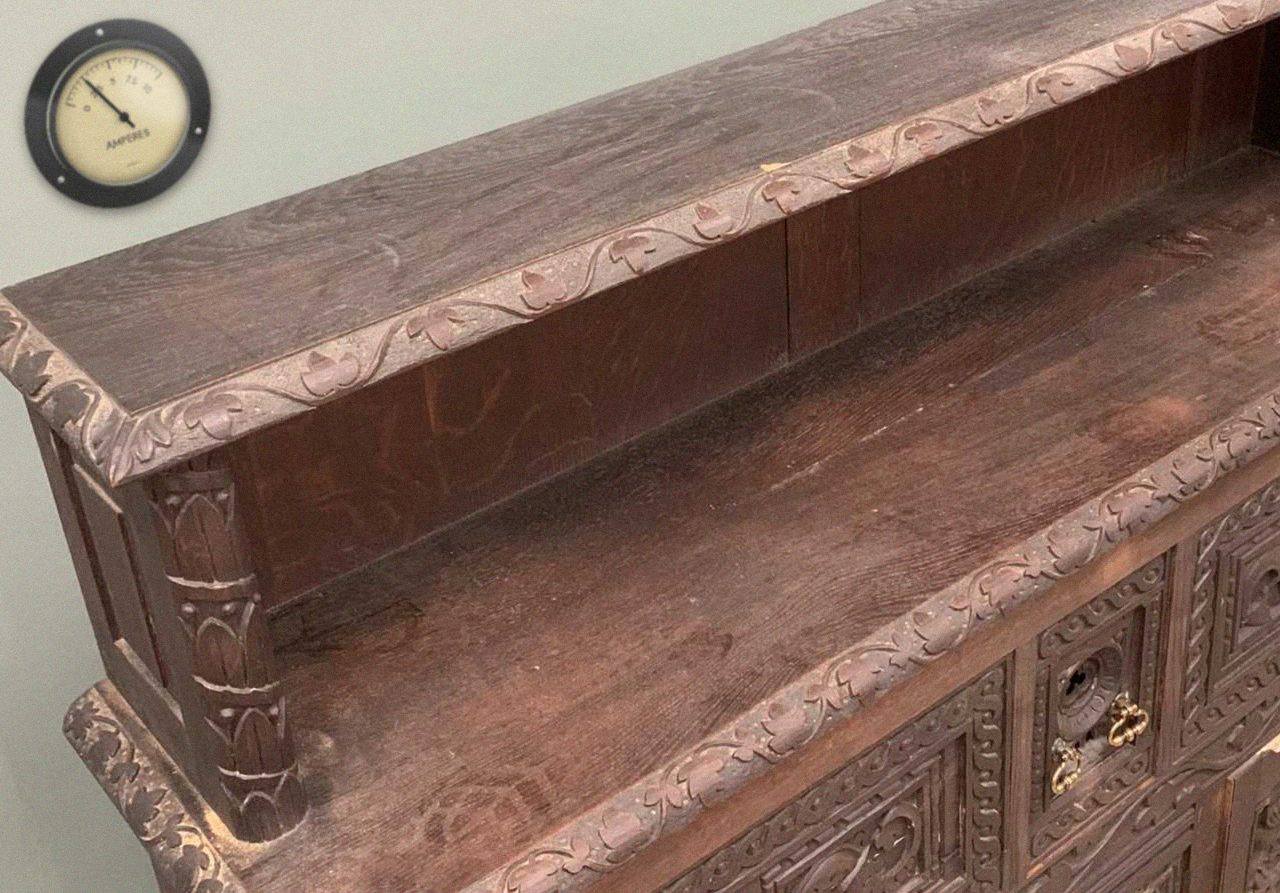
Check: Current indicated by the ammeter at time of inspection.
2.5 A
